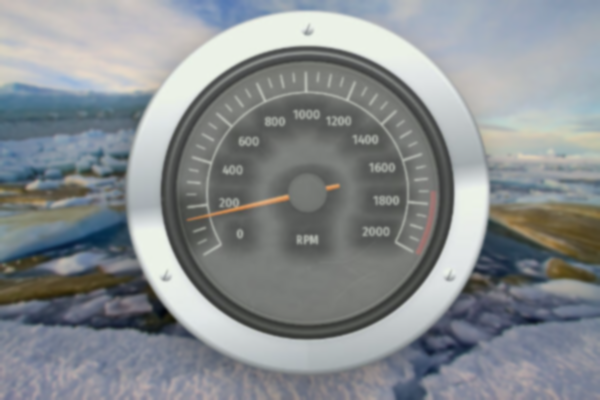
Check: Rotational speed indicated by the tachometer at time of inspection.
150 rpm
